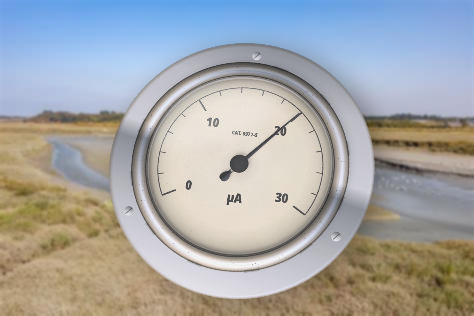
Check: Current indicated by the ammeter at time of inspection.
20 µA
